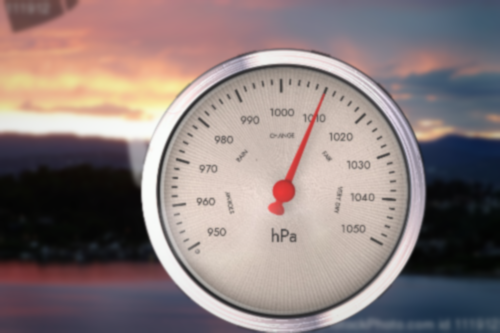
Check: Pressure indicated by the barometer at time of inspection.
1010 hPa
